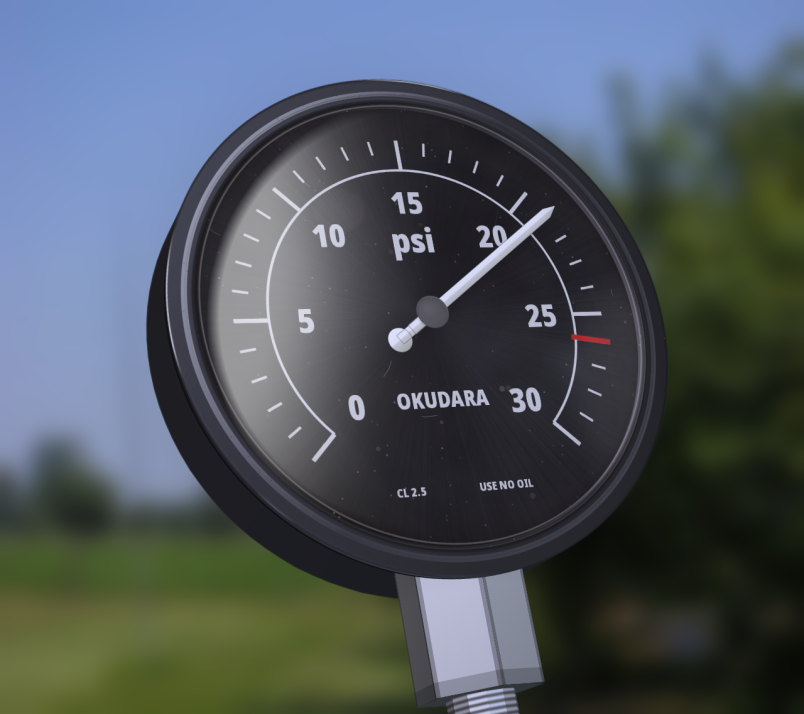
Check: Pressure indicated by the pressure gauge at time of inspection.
21 psi
